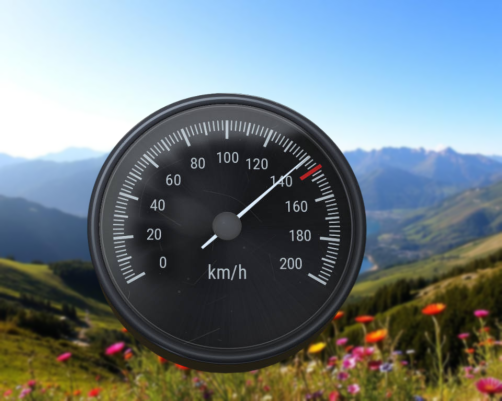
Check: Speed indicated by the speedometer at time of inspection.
140 km/h
